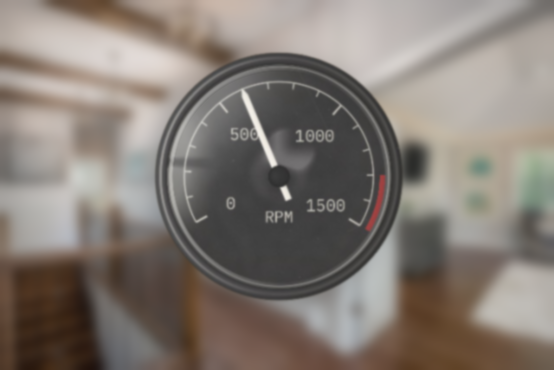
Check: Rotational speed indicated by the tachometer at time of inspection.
600 rpm
